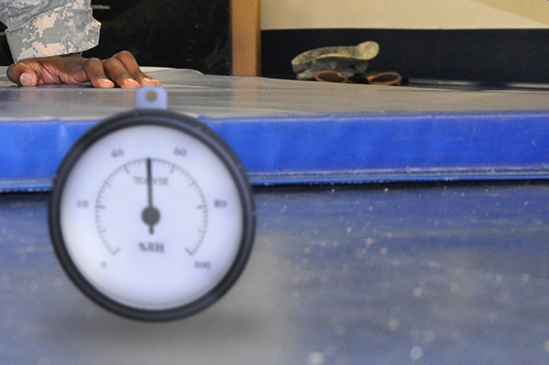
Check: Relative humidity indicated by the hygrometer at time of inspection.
50 %
